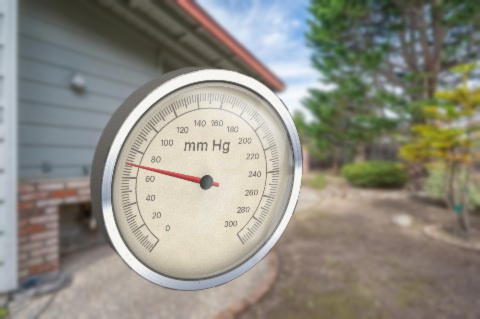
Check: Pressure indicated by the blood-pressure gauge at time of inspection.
70 mmHg
